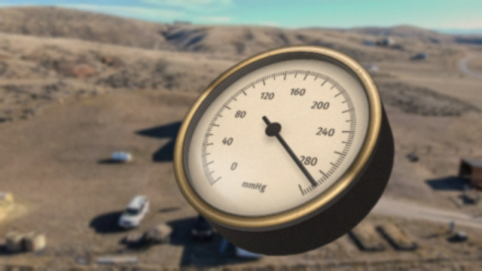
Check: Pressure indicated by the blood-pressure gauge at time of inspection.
290 mmHg
